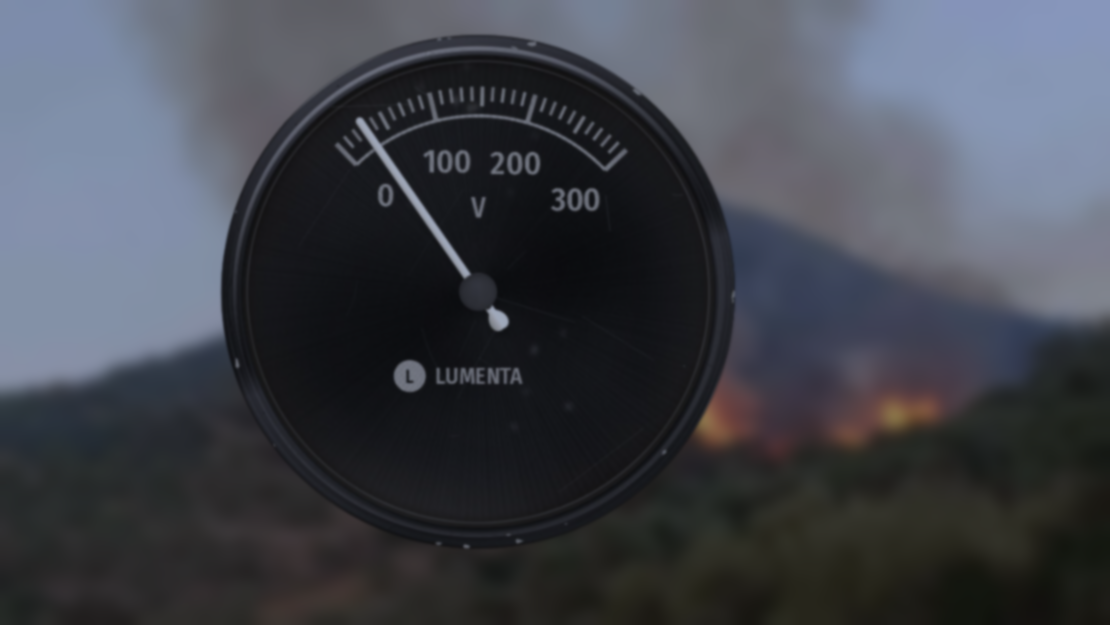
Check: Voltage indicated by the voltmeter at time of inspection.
30 V
